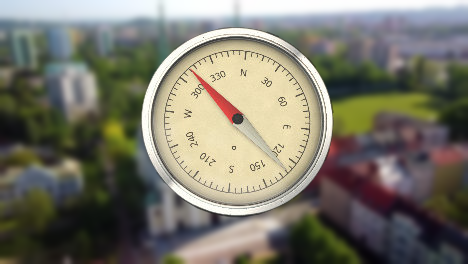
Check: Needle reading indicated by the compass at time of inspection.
310 °
